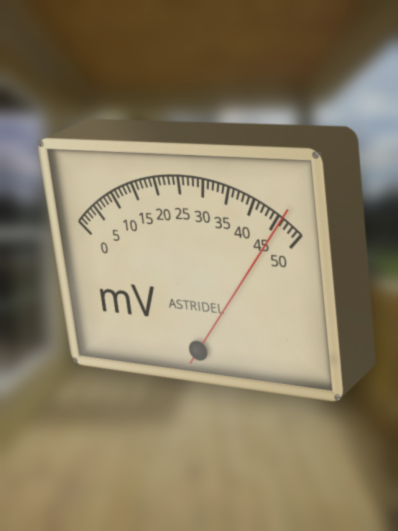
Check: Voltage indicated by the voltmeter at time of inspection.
46 mV
